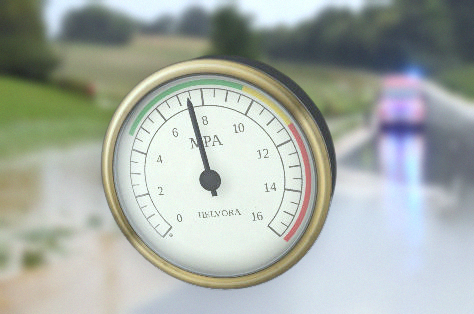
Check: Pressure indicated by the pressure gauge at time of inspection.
7.5 MPa
